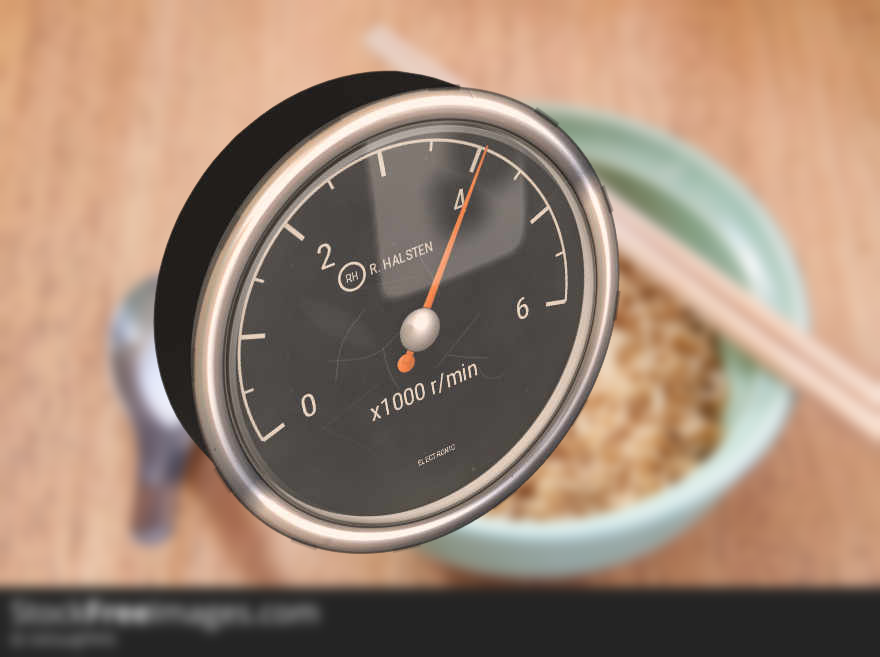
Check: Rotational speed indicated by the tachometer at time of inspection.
4000 rpm
